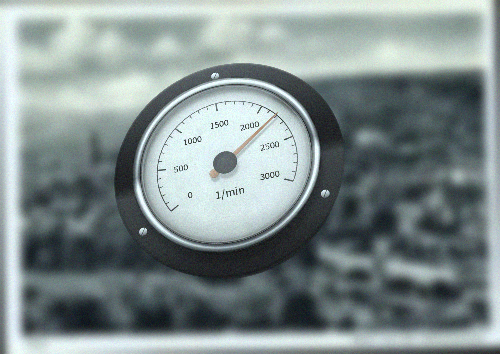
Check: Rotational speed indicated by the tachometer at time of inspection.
2200 rpm
